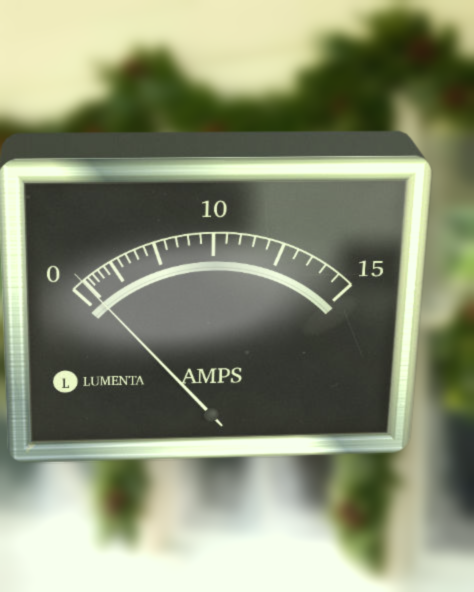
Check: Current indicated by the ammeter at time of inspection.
2.5 A
